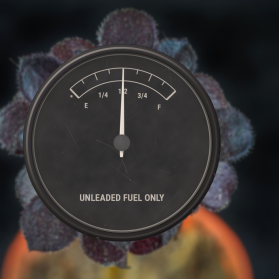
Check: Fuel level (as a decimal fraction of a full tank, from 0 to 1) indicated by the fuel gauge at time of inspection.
0.5
